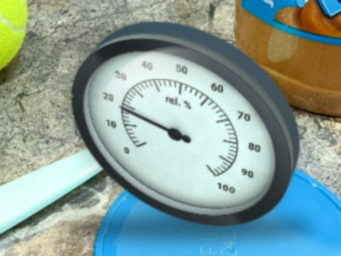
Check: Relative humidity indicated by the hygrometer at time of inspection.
20 %
